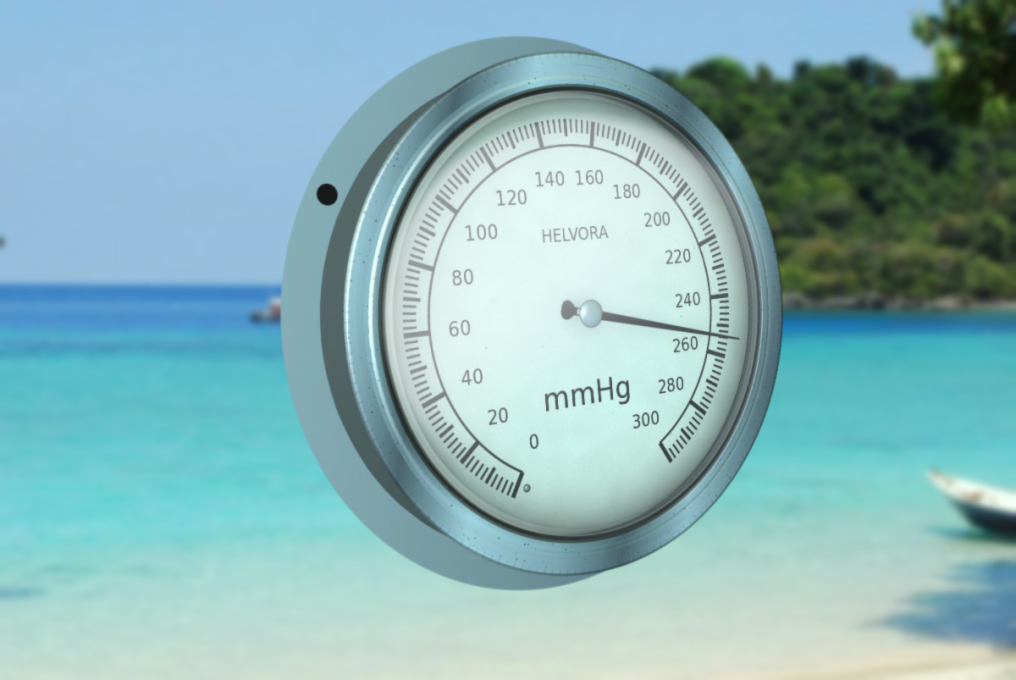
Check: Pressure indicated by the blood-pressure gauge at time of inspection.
254 mmHg
